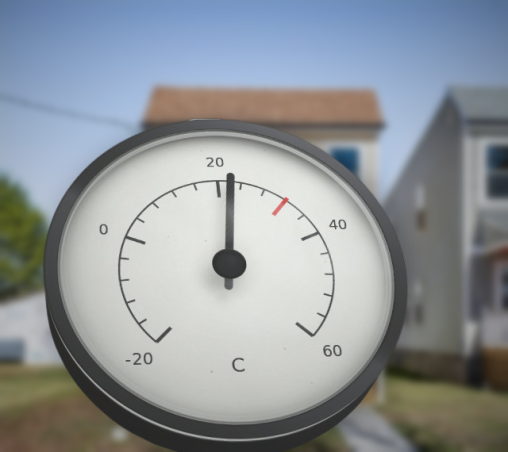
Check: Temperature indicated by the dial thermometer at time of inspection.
22 °C
